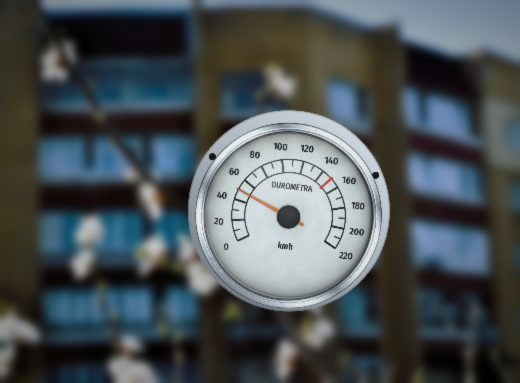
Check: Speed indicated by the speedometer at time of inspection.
50 km/h
